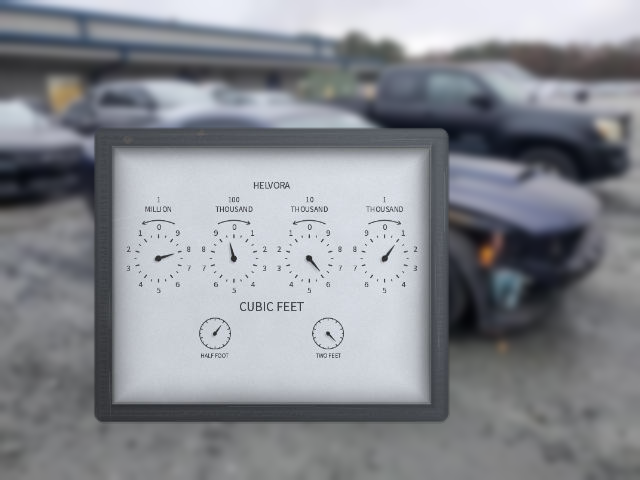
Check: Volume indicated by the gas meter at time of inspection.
796100 ft³
